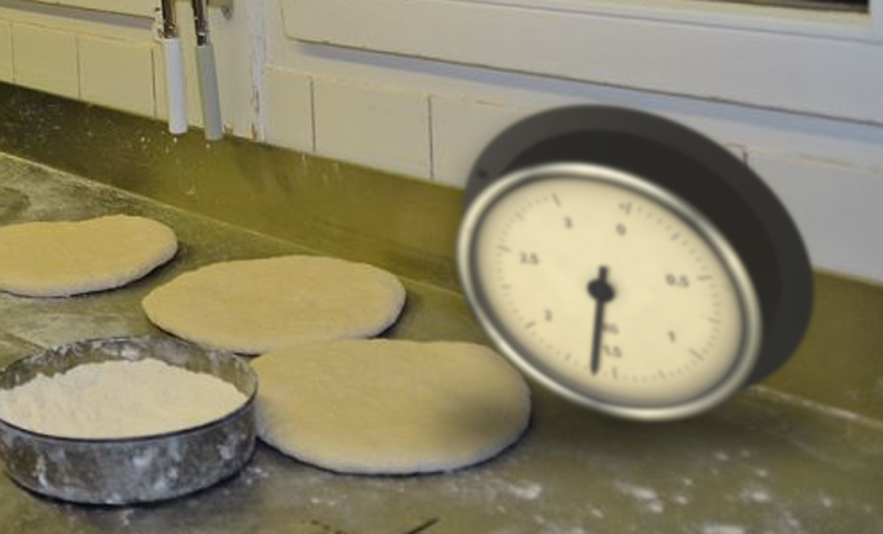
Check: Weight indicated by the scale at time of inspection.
1.6 kg
